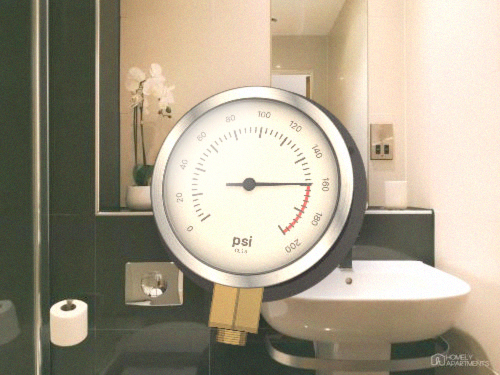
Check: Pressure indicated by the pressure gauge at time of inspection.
160 psi
